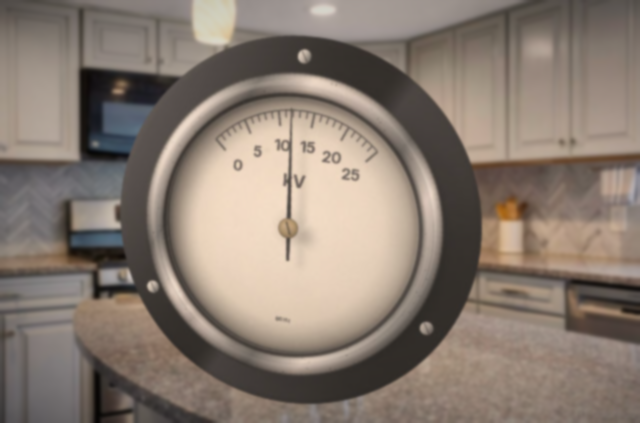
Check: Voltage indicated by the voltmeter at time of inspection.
12 kV
